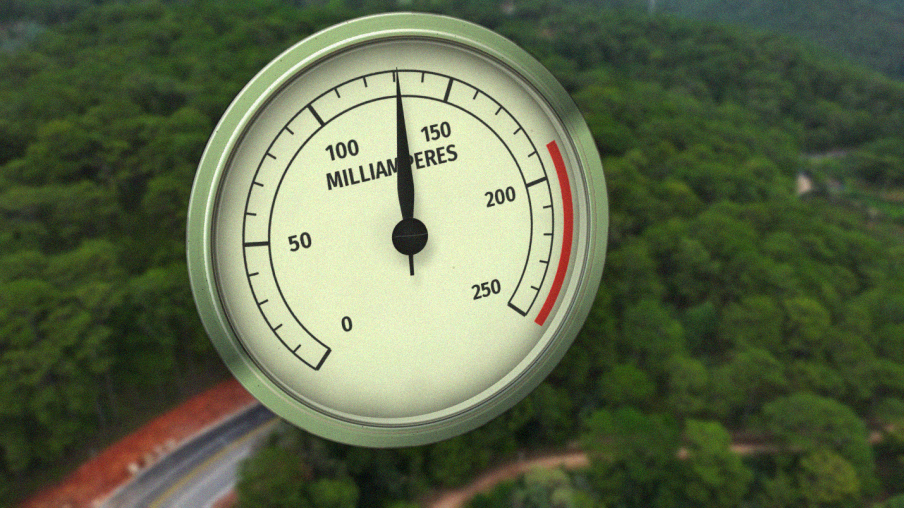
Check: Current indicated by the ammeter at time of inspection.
130 mA
